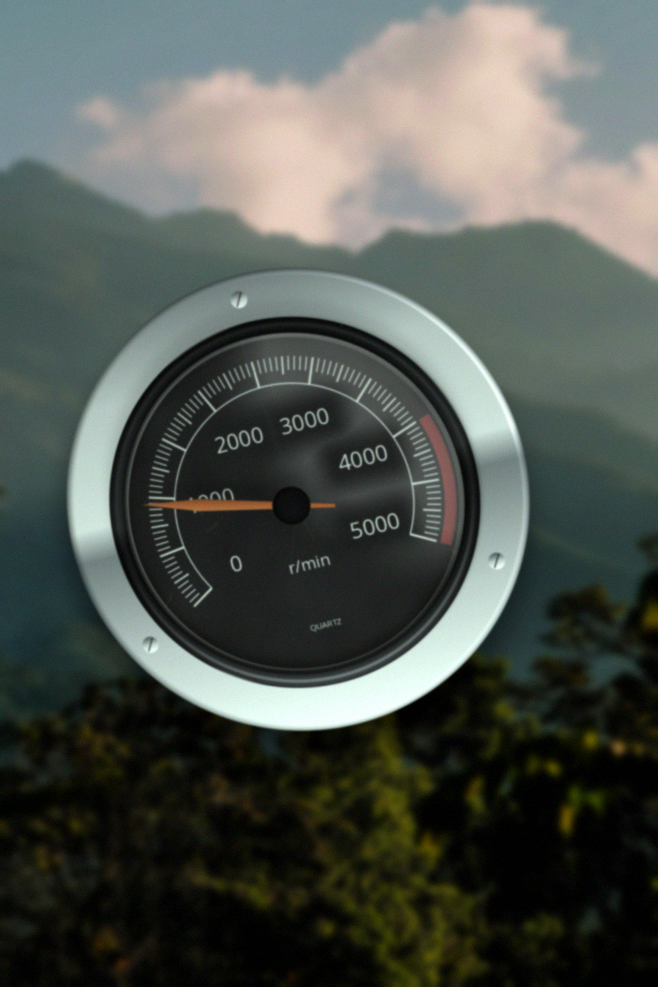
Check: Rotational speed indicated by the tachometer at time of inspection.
950 rpm
